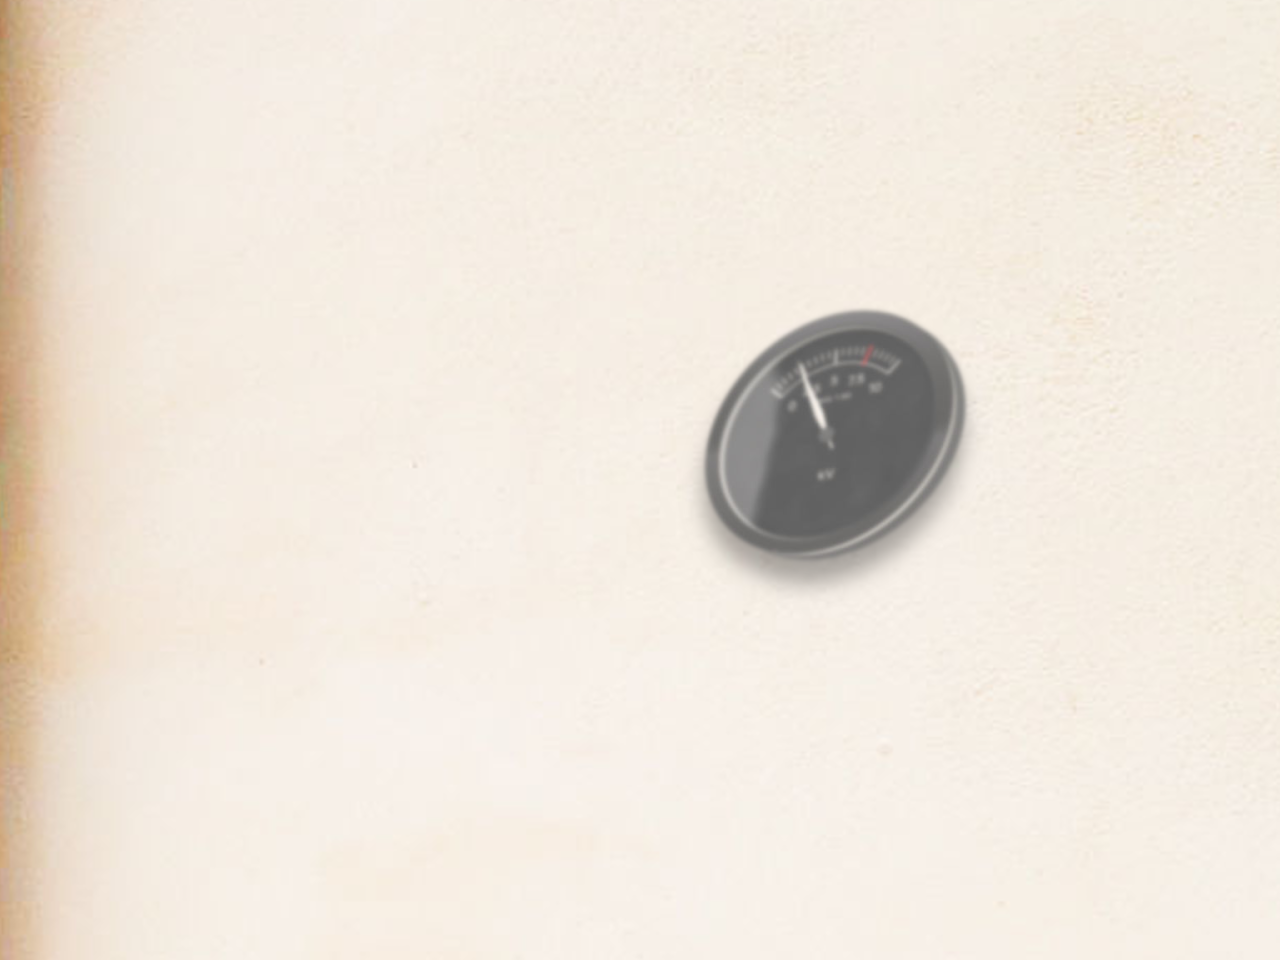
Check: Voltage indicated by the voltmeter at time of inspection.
2.5 kV
